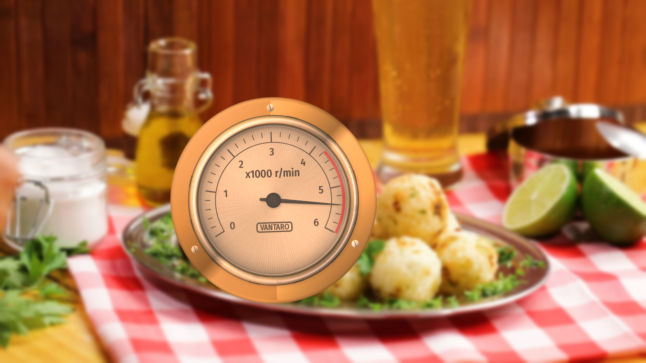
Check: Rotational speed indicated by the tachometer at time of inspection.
5400 rpm
